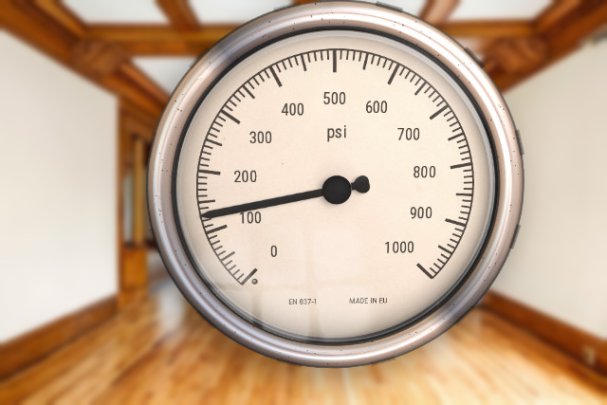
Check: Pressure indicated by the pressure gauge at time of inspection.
130 psi
